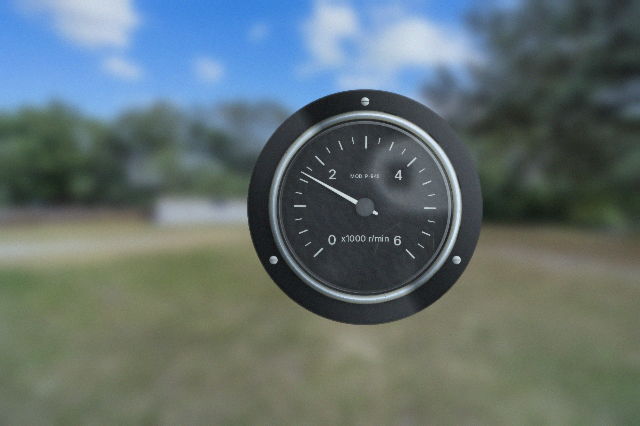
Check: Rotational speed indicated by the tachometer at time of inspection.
1625 rpm
